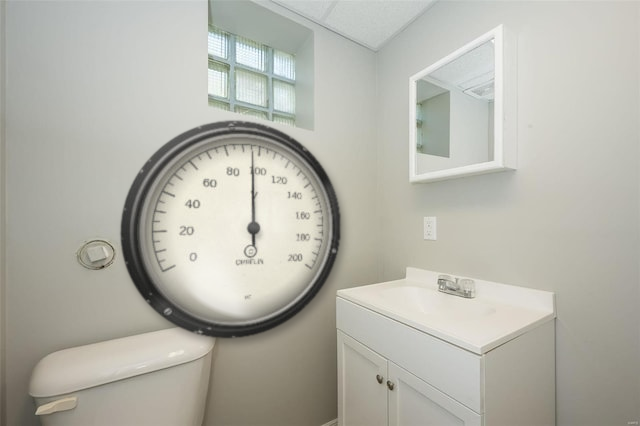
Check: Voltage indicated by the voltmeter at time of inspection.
95 V
